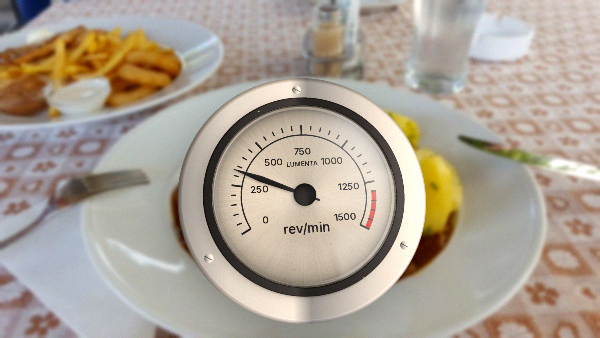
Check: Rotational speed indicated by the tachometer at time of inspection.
325 rpm
